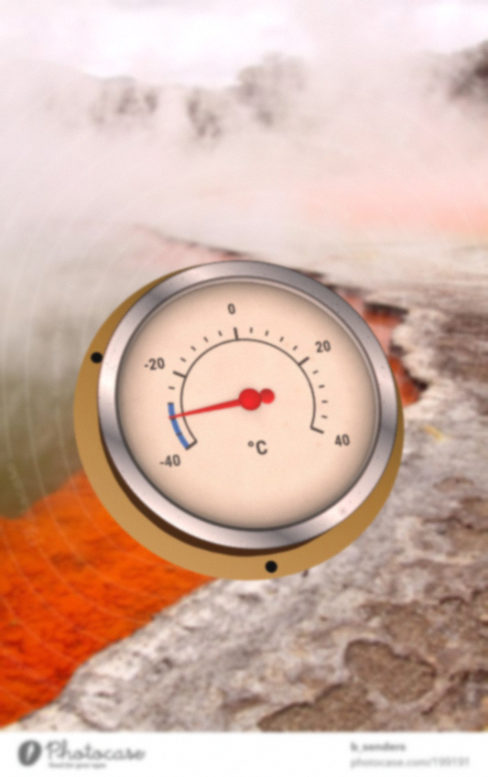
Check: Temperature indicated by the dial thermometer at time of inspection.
-32 °C
